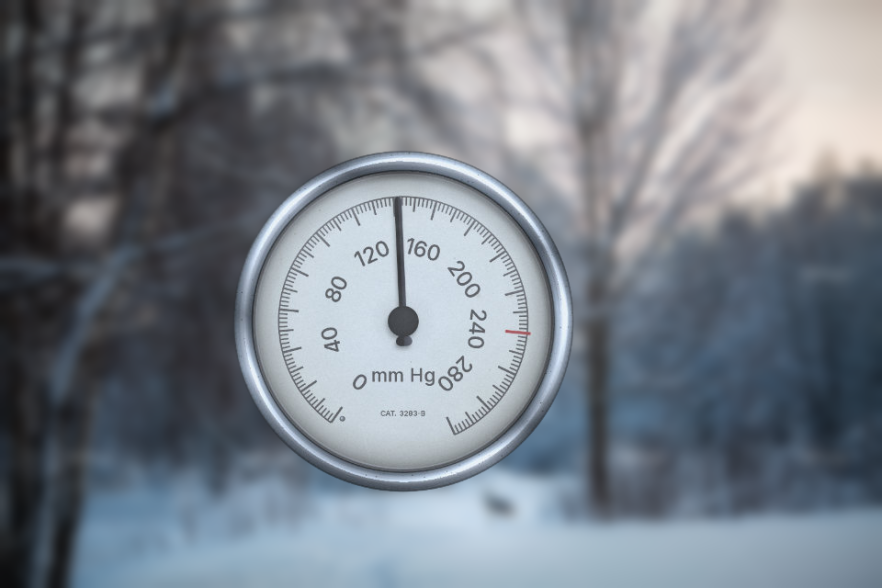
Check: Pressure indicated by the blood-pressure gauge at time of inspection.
142 mmHg
